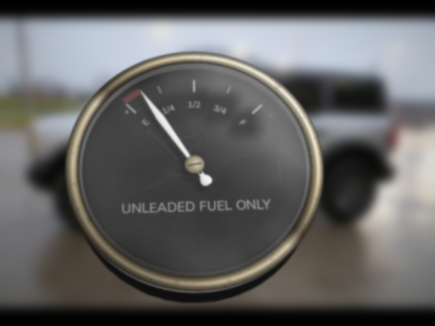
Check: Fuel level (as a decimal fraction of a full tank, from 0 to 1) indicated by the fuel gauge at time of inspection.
0.125
